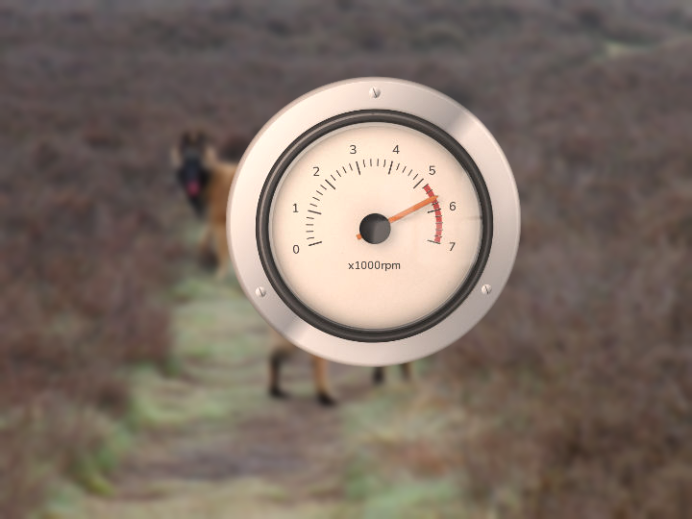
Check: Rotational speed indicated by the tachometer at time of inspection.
5600 rpm
